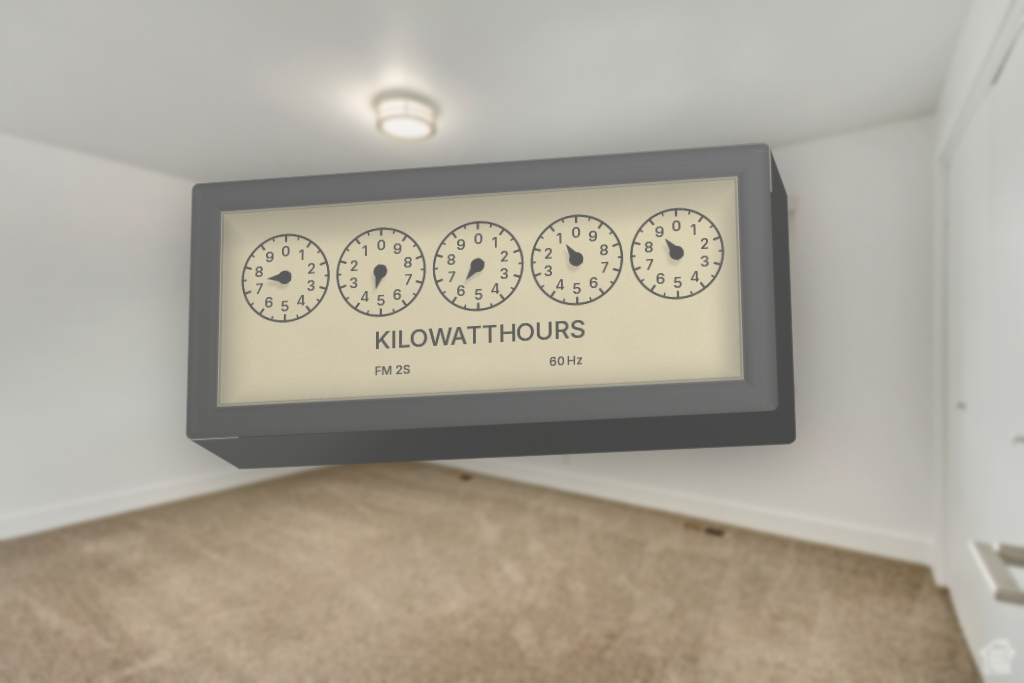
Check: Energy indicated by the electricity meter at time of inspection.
74609 kWh
